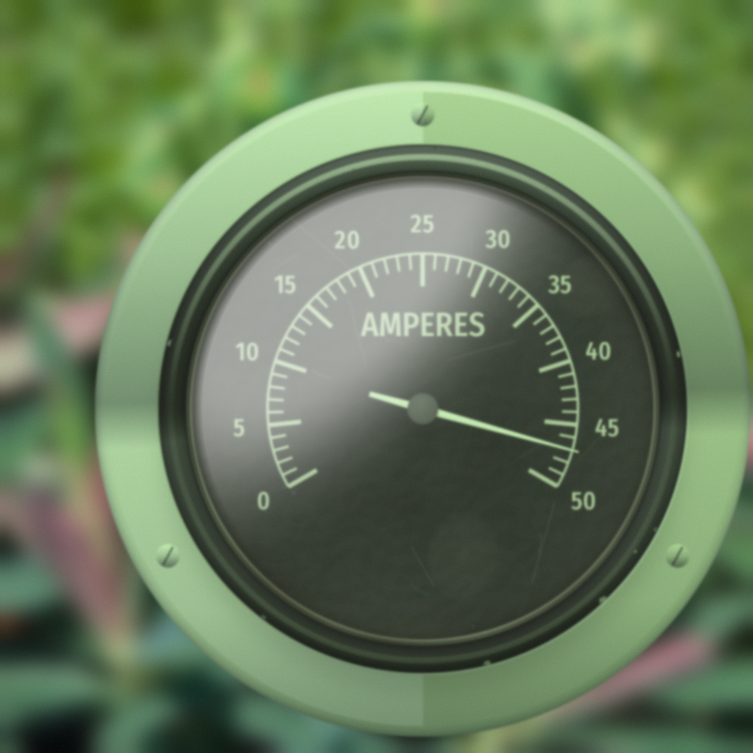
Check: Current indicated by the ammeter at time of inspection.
47 A
